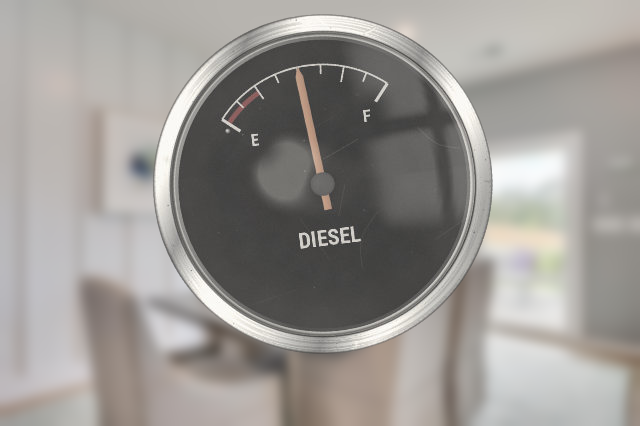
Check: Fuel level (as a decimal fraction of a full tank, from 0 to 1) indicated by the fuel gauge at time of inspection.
0.5
